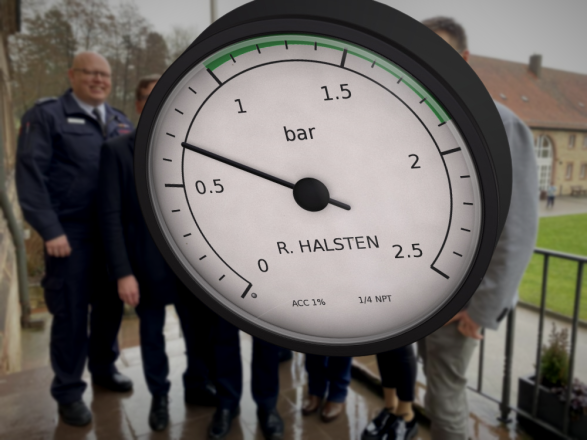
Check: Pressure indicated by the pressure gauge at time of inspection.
0.7 bar
